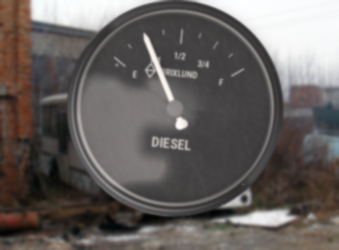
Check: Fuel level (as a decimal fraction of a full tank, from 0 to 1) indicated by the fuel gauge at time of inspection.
0.25
